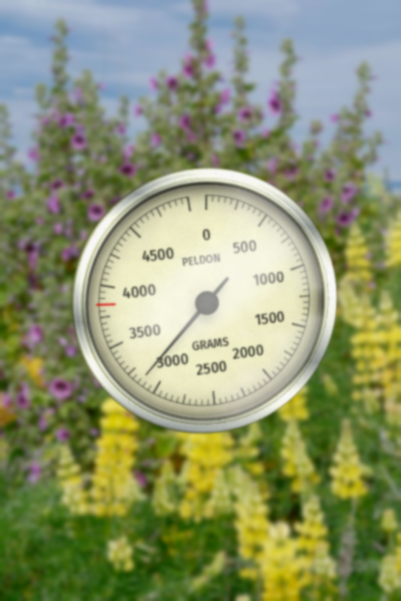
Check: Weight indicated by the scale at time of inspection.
3150 g
